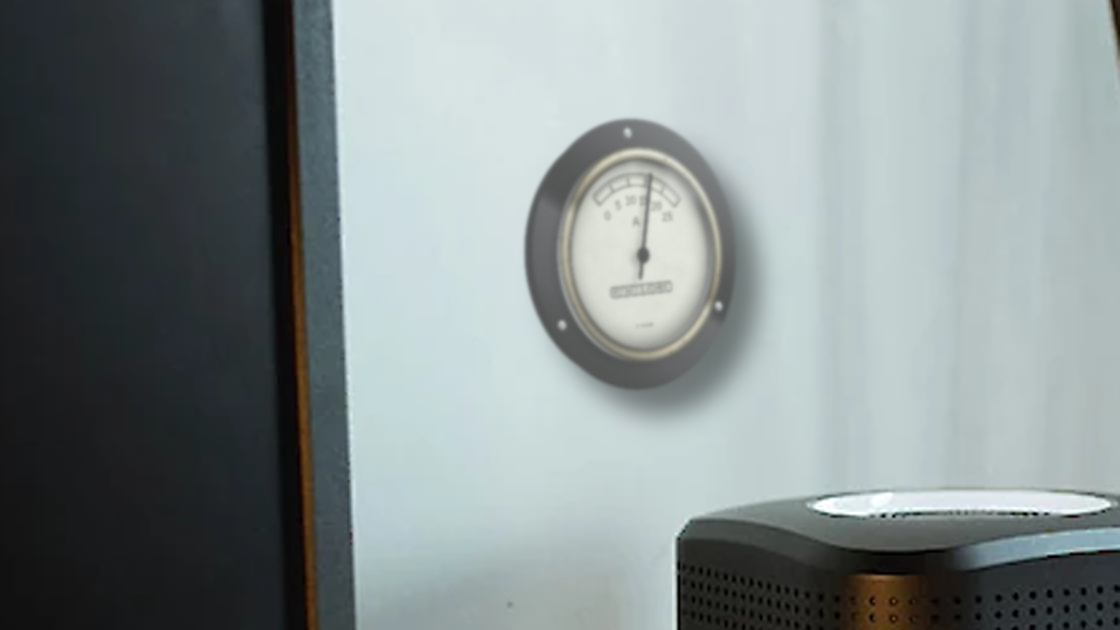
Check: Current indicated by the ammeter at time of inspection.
15 A
